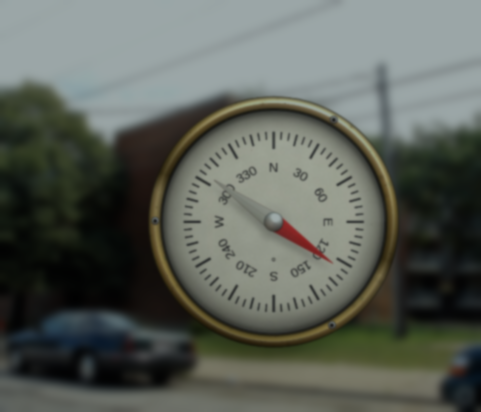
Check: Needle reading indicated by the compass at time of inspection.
125 °
